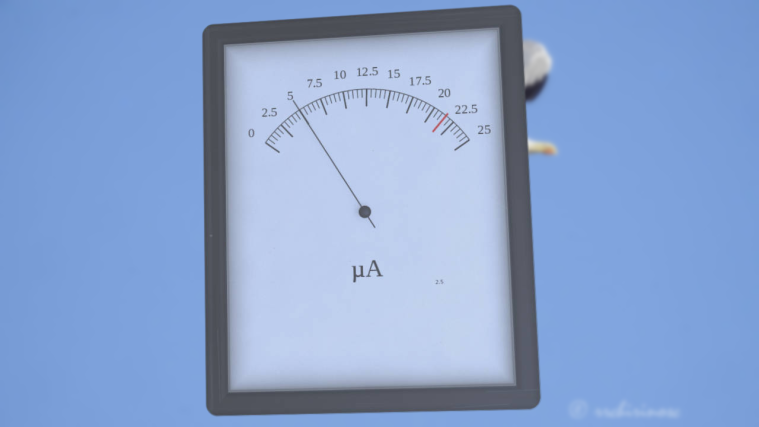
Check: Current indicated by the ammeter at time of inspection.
5 µA
